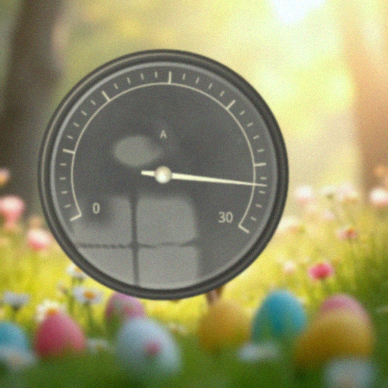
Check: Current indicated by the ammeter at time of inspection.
26.5 A
